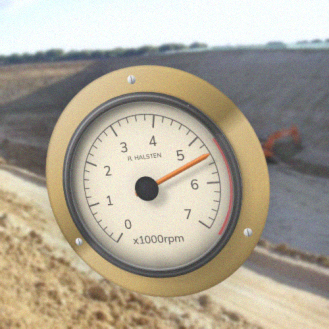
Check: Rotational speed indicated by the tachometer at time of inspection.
5400 rpm
